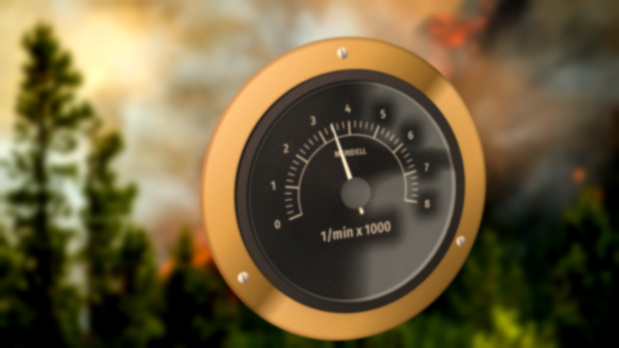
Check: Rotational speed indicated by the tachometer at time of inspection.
3400 rpm
